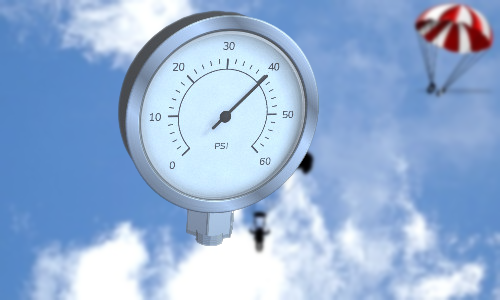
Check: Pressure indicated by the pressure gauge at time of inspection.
40 psi
